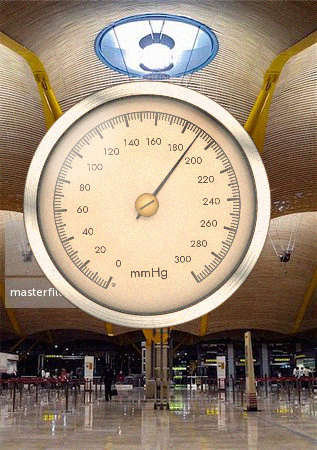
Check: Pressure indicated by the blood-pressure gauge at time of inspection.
190 mmHg
